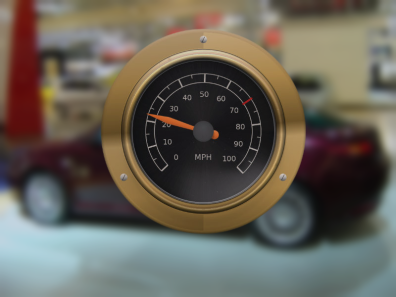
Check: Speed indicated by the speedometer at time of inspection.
22.5 mph
